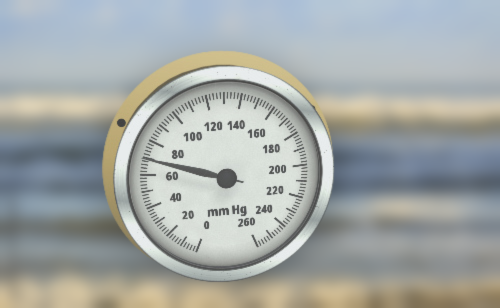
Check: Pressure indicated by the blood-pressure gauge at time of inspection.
70 mmHg
